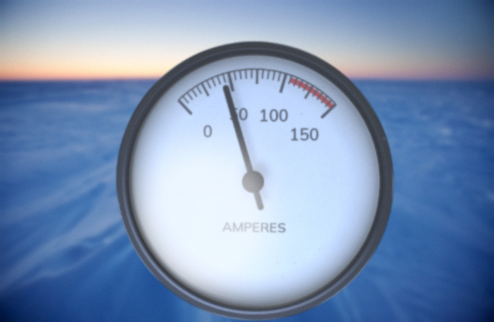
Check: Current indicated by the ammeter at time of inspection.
45 A
